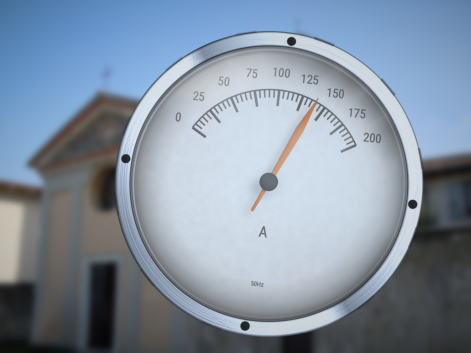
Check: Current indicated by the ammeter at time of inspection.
140 A
